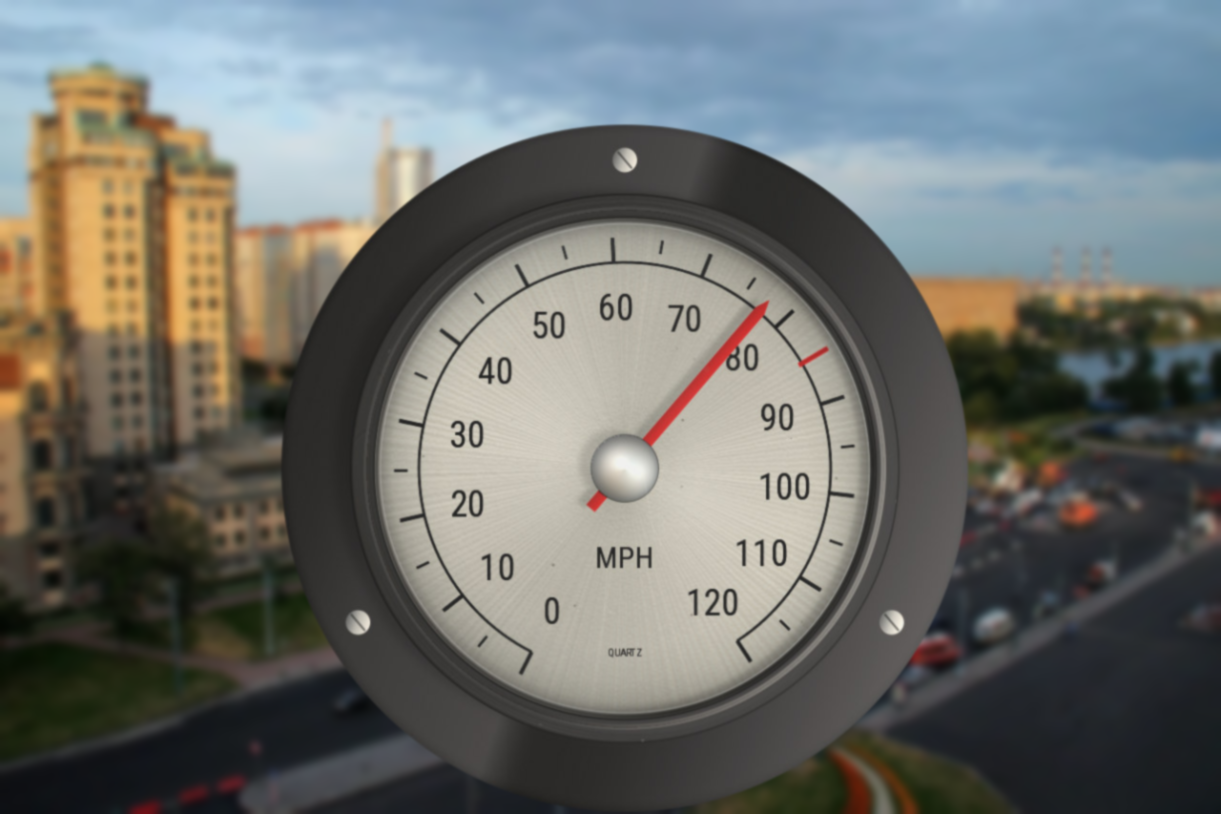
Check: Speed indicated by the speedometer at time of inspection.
77.5 mph
